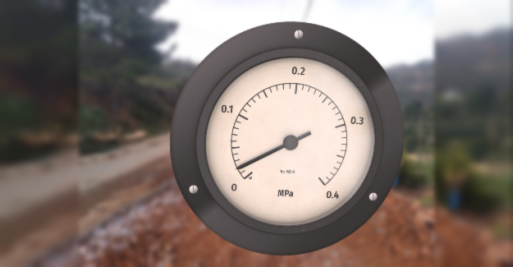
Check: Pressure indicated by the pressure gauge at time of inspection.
0.02 MPa
